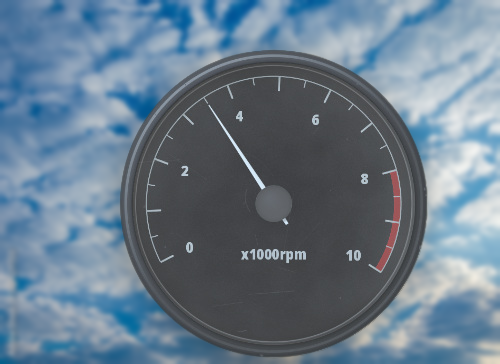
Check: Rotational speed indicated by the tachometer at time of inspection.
3500 rpm
